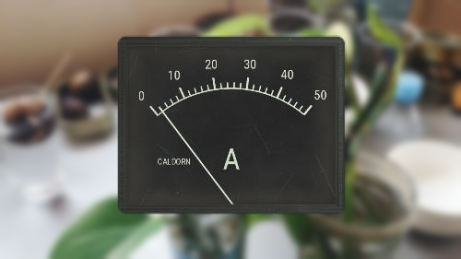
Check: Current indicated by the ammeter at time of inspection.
2 A
